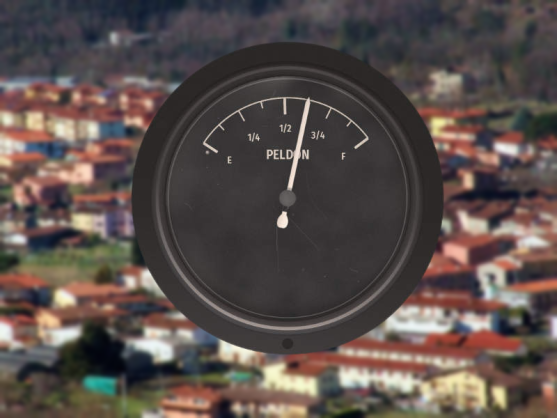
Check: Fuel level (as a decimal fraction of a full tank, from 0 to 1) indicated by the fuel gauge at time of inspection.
0.625
